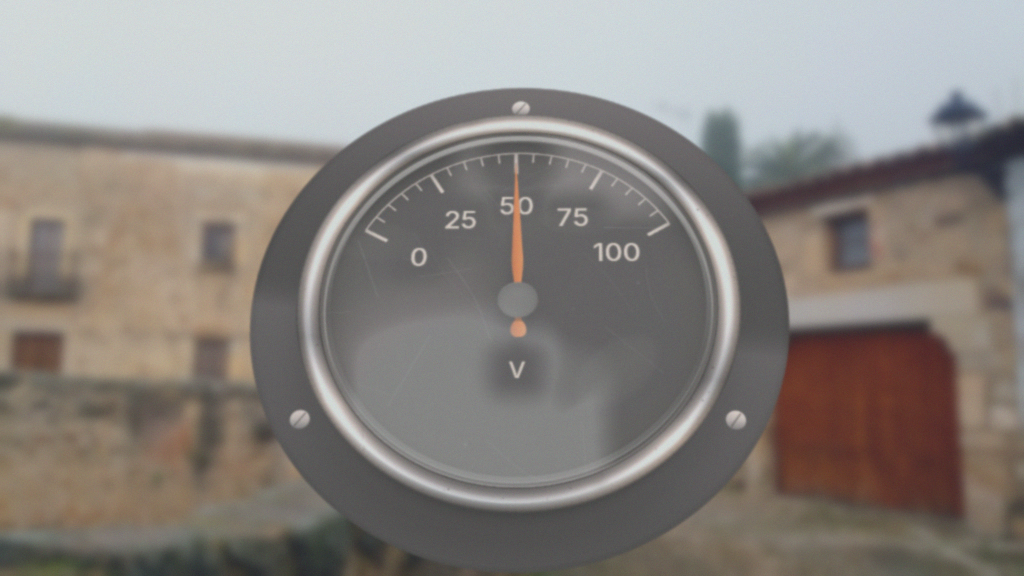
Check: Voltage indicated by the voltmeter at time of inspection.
50 V
